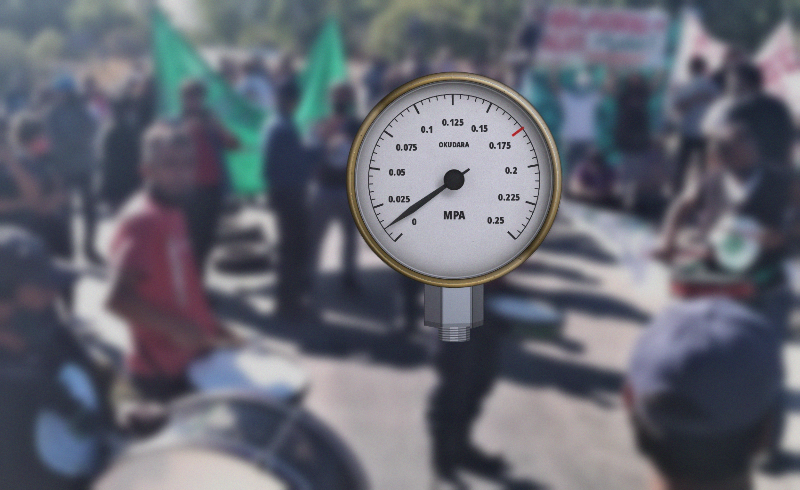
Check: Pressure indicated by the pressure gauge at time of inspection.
0.01 MPa
